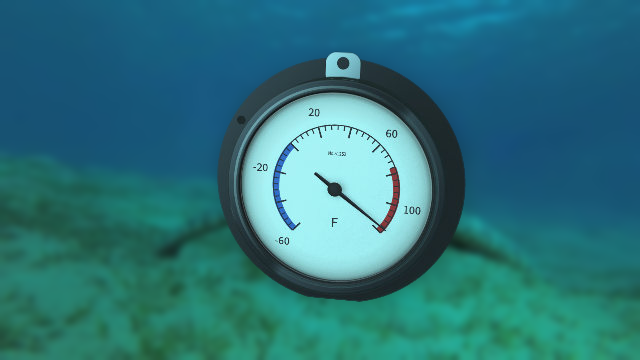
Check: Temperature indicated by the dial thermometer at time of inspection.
116 °F
